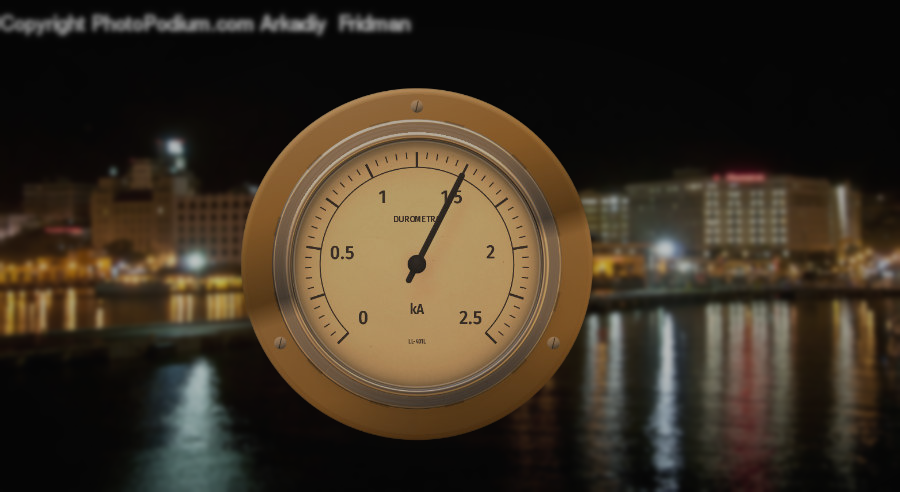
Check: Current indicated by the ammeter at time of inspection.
1.5 kA
